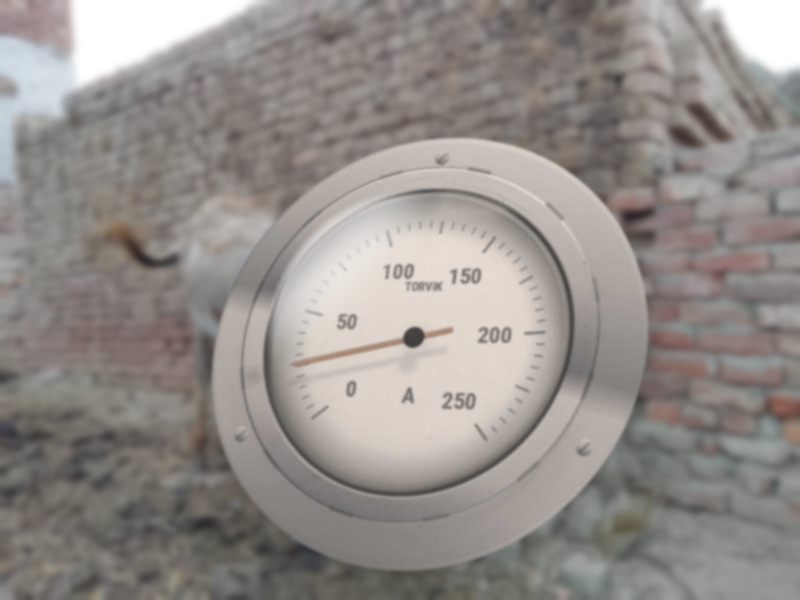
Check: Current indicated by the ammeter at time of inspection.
25 A
